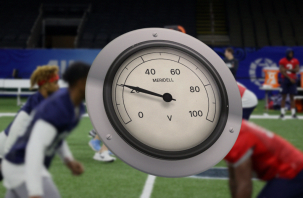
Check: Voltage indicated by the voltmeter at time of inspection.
20 V
